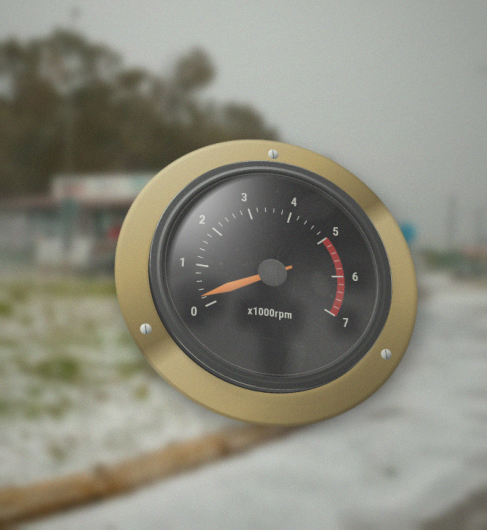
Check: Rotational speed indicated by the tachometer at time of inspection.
200 rpm
